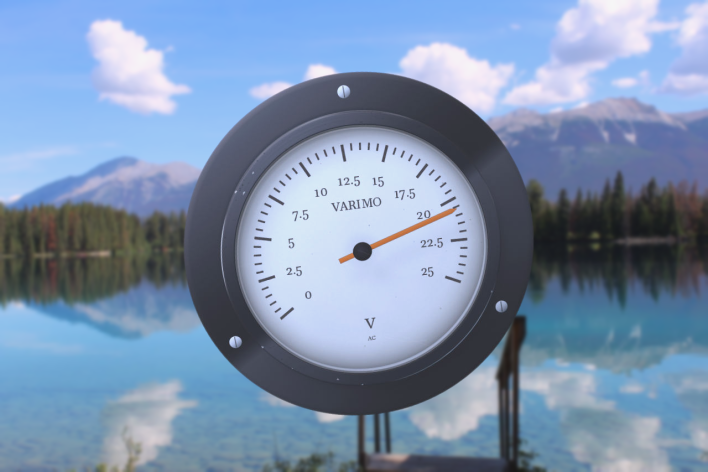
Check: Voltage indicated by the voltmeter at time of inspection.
20.5 V
